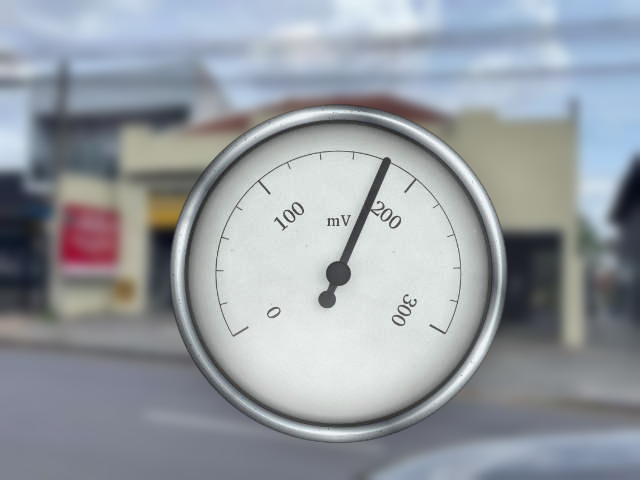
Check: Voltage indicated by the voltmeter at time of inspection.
180 mV
